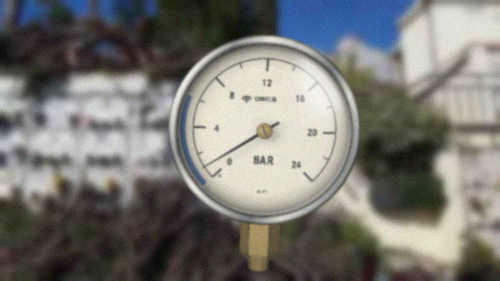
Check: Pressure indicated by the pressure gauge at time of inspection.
1 bar
